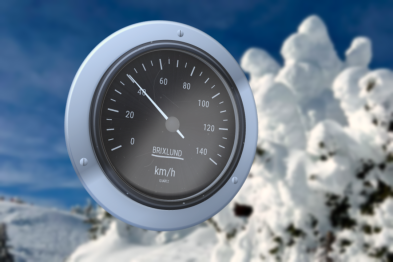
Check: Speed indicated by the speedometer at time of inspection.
40 km/h
